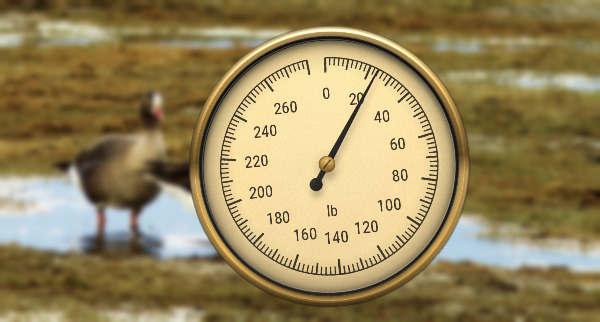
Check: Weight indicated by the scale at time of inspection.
24 lb
